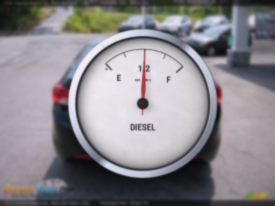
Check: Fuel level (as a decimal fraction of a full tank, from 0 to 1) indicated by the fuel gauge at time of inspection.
0.5
